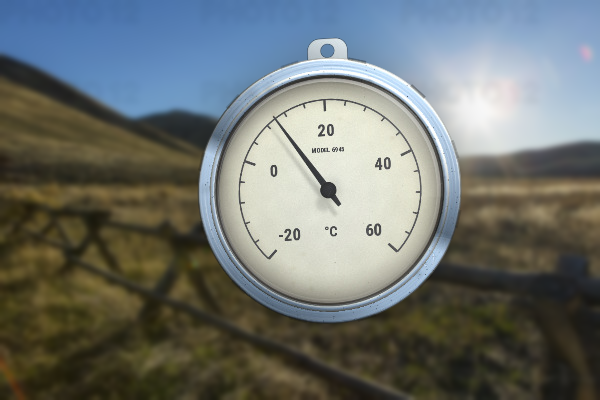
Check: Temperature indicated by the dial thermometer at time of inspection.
10 °C
